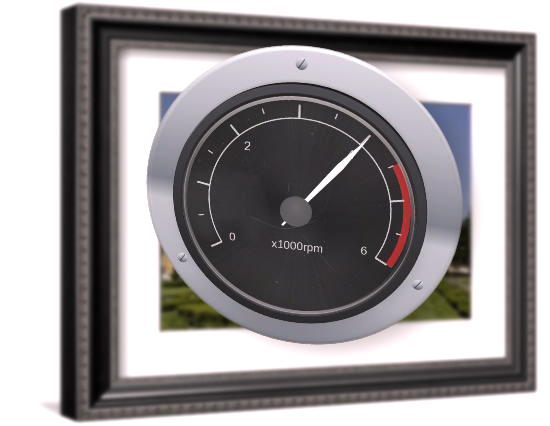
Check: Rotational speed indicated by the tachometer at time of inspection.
4000 rpm
